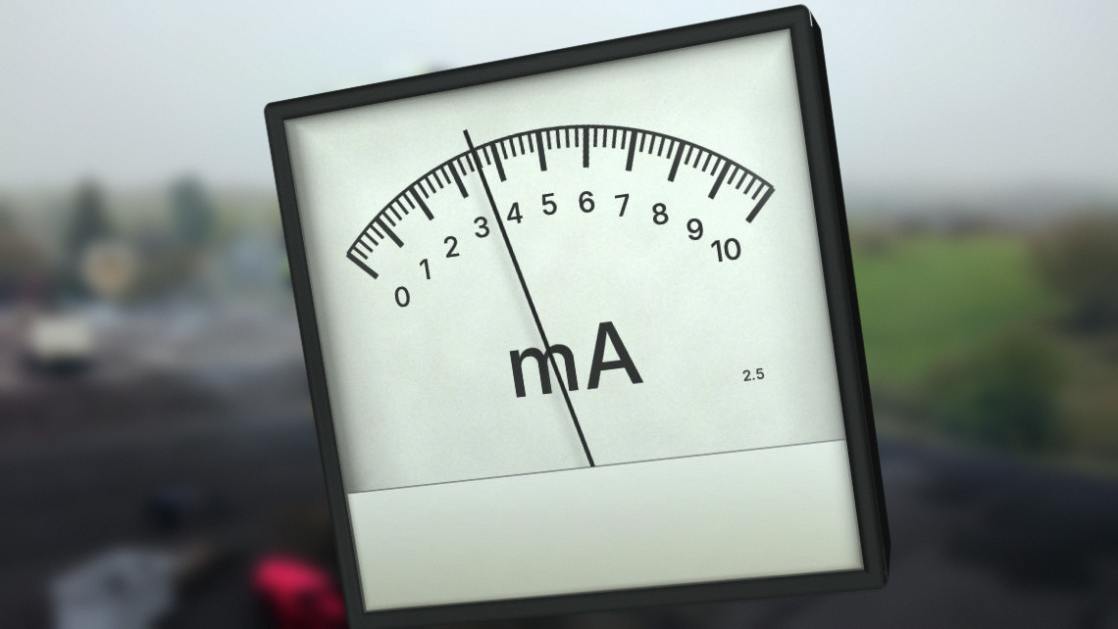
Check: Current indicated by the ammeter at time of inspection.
3.6 mA
